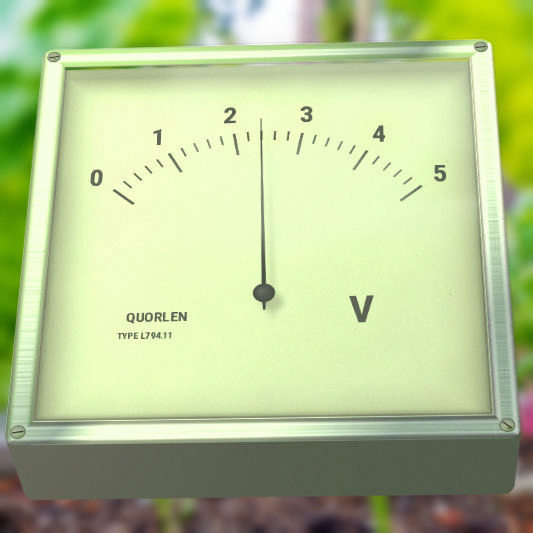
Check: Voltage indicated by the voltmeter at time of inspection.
2.4 V
